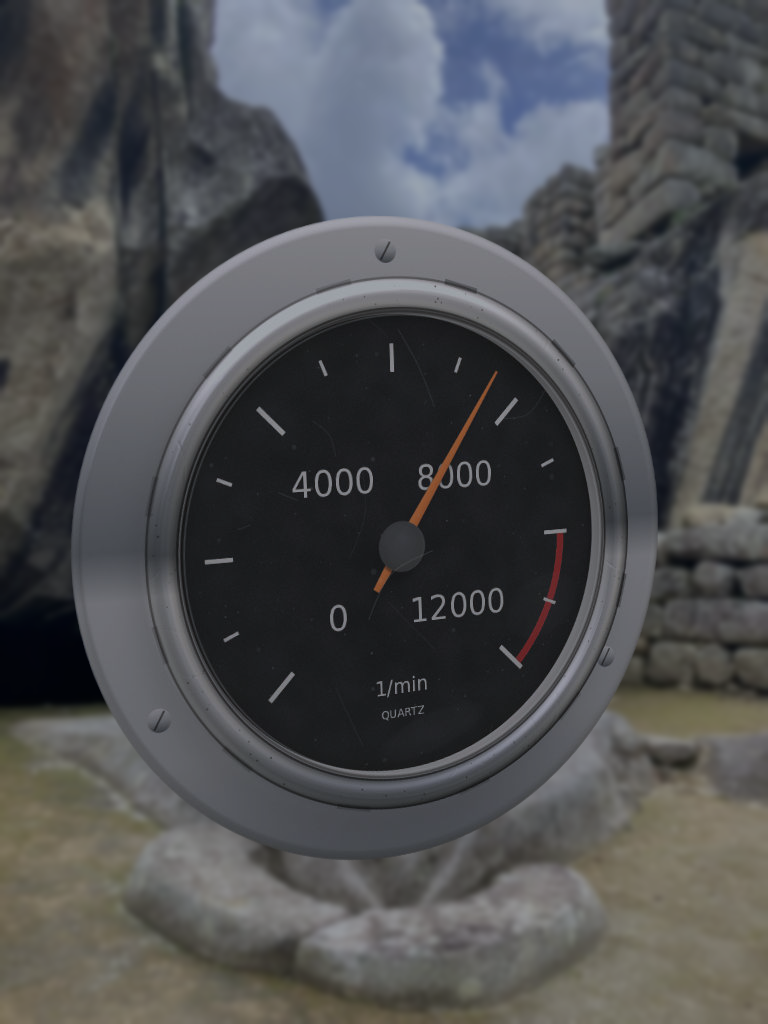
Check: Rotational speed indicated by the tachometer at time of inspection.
7500 rpm
